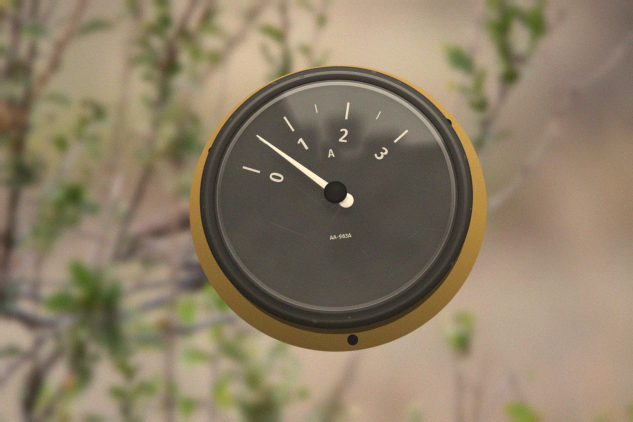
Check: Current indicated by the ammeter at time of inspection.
0.5 A
